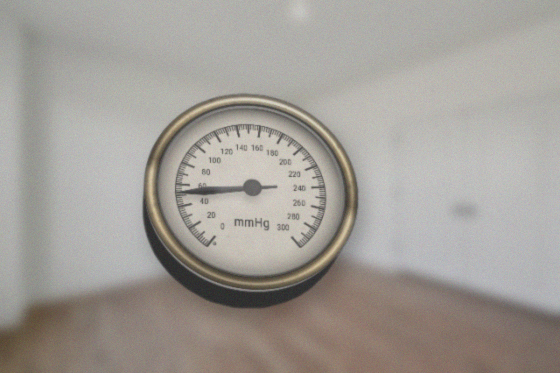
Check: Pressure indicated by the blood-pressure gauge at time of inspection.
50 mmHg
